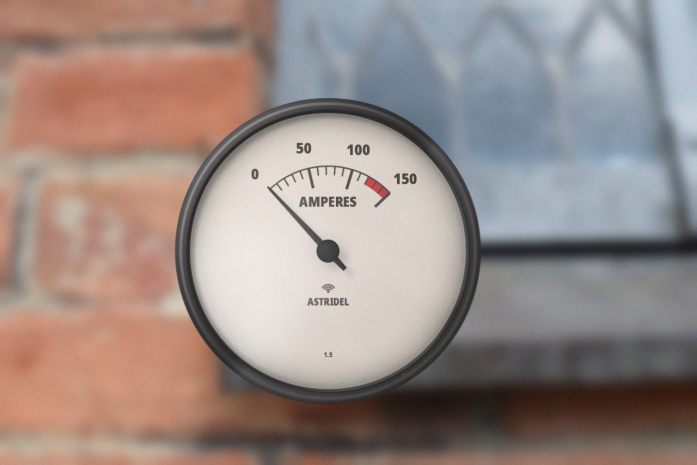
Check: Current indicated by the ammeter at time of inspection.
0 A
